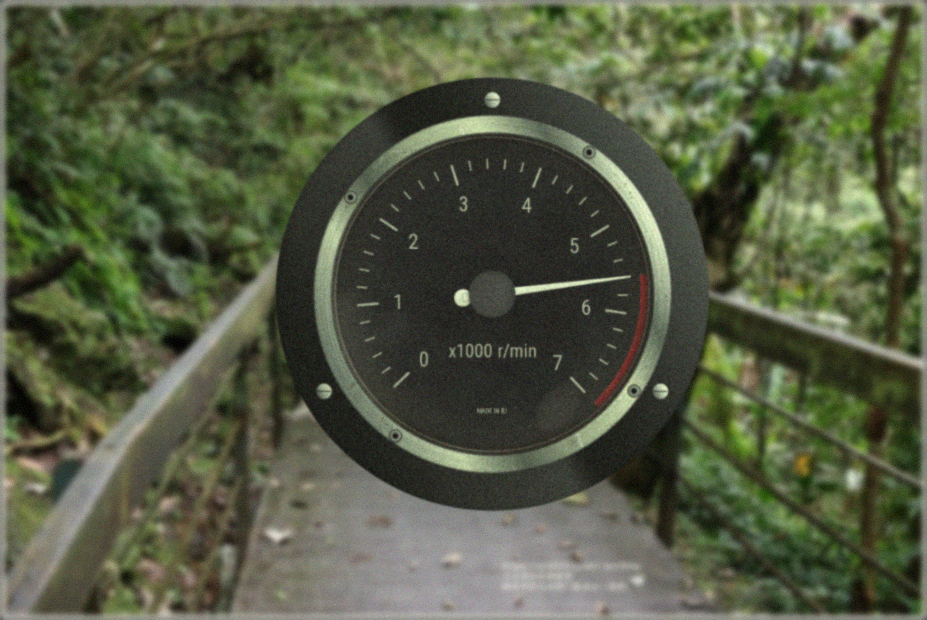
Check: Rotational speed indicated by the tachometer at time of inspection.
5600 rpm
